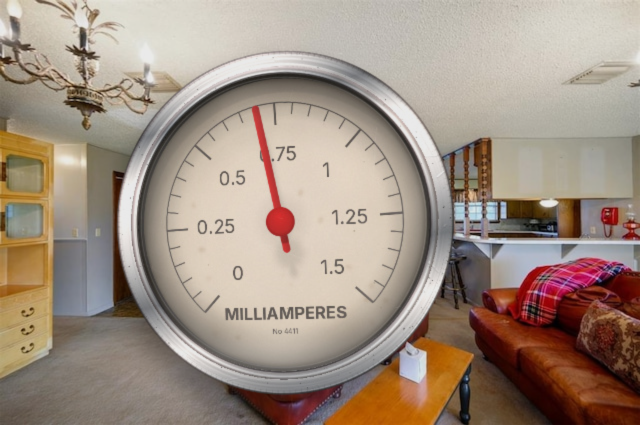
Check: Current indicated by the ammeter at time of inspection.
0.7 mA
